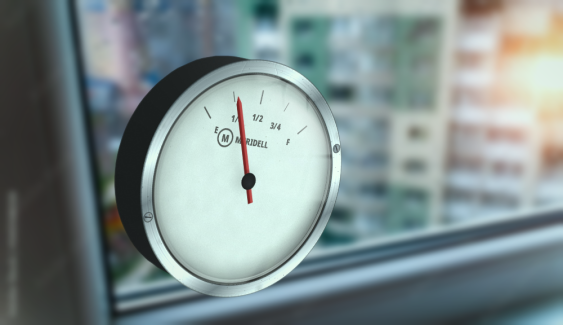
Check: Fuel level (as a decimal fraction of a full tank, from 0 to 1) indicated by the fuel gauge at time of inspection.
0.25
